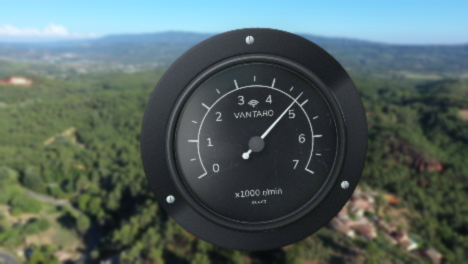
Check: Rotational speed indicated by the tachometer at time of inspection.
4750 rpm
